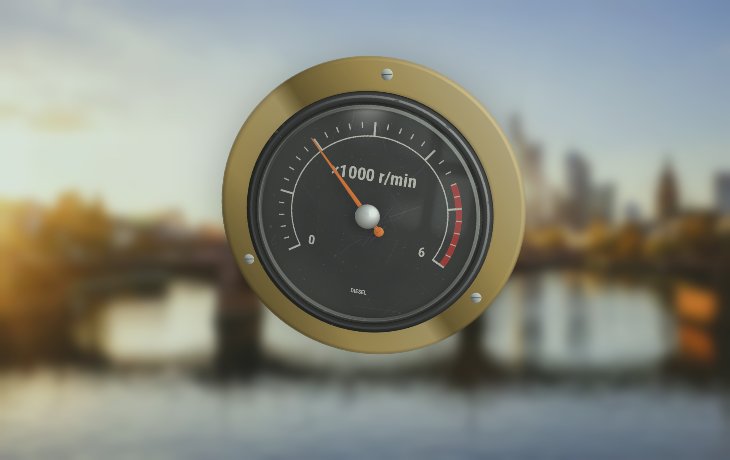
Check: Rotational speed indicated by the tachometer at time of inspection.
2000 rpm
